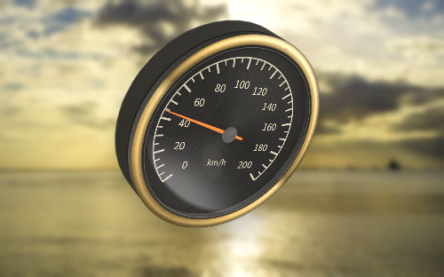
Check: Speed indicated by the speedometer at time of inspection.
45 km/h
